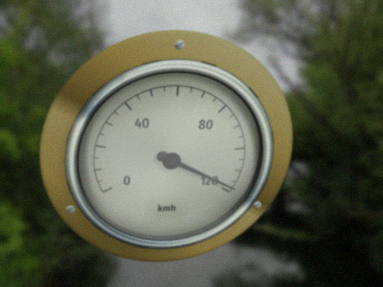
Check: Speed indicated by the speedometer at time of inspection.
117.5 km/h
